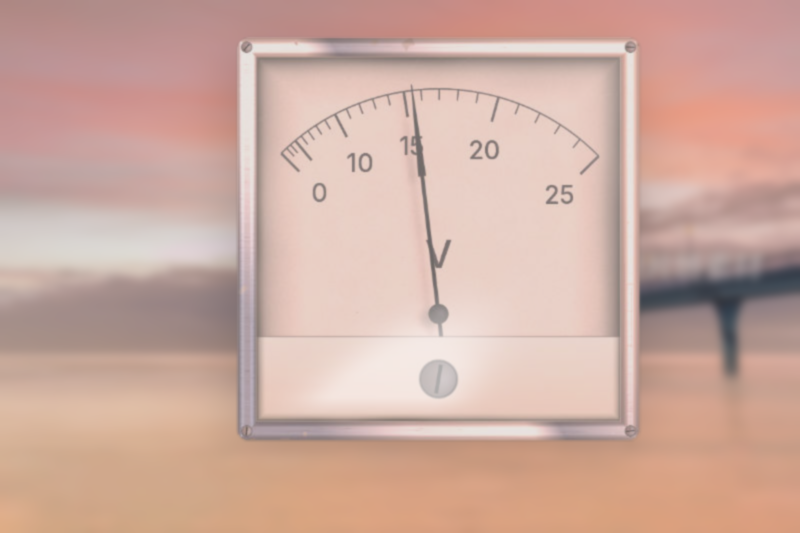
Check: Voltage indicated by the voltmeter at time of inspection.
15.5 V
